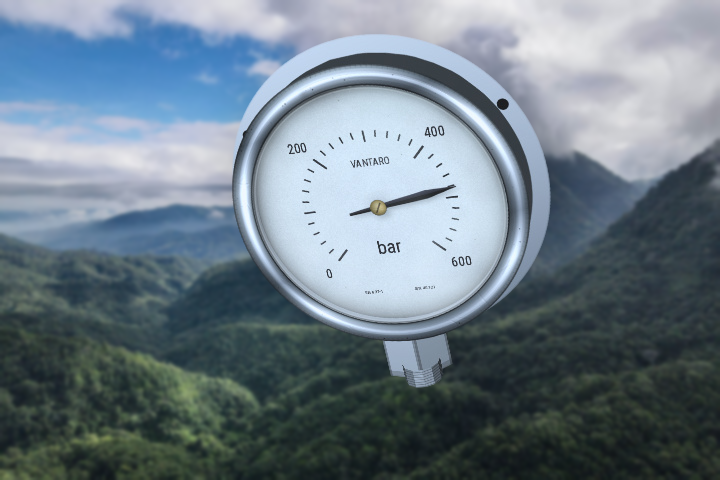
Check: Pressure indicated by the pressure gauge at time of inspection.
480 bar
